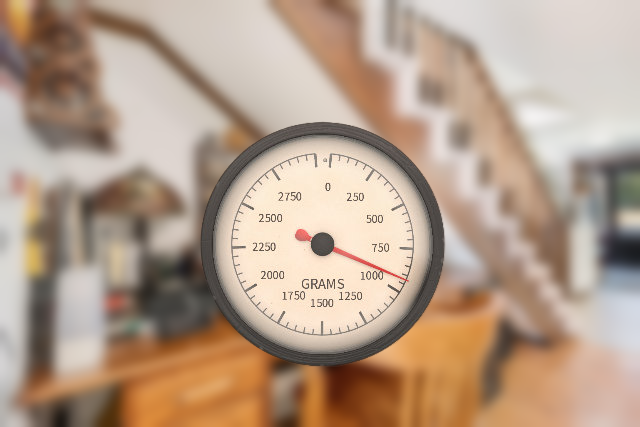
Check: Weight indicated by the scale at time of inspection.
925 g
